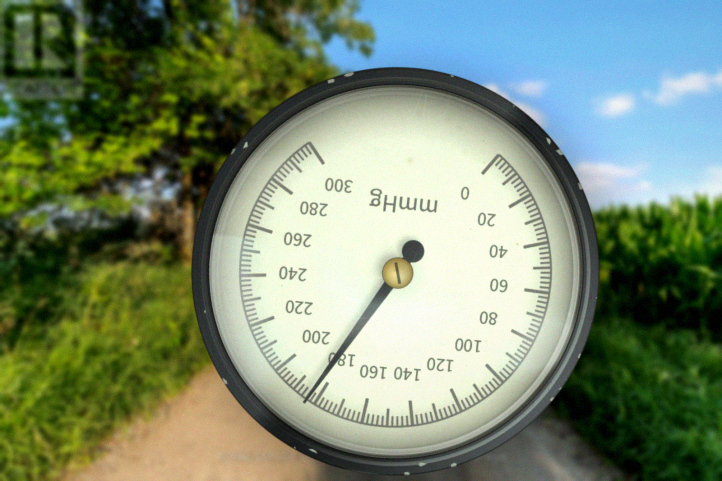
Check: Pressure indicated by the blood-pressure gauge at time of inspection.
184 mmHg
